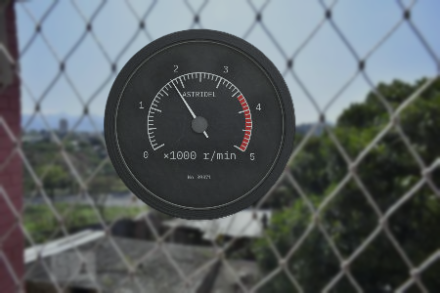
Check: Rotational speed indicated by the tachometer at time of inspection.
1800 rpm
